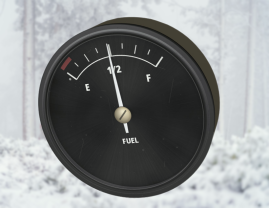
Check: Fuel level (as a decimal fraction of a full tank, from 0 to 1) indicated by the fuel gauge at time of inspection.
0.5
